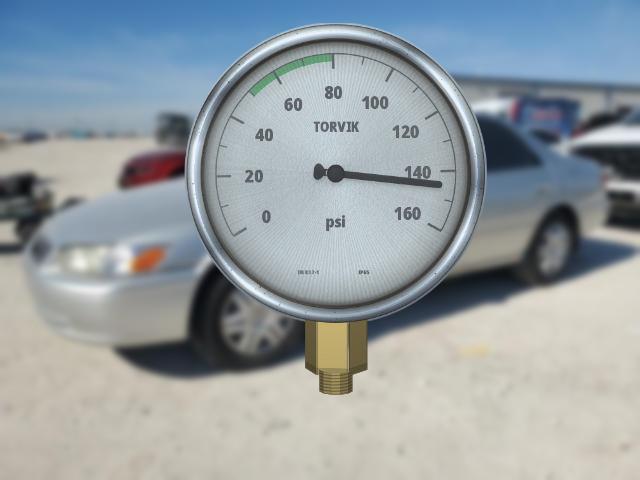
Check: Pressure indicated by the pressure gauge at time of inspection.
145 psi
